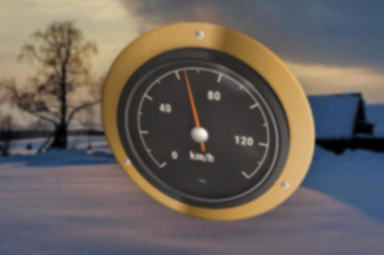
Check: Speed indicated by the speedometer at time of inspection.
65 km/h
